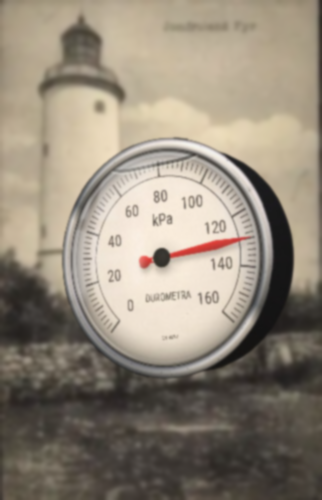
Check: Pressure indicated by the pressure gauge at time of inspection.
130 kPa
